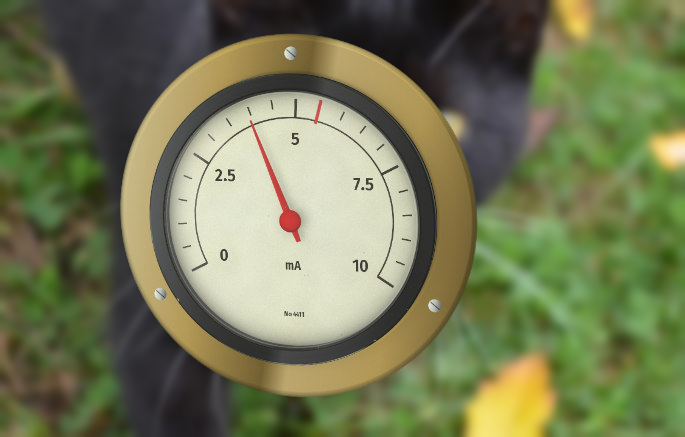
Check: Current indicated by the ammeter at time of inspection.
4 mA
